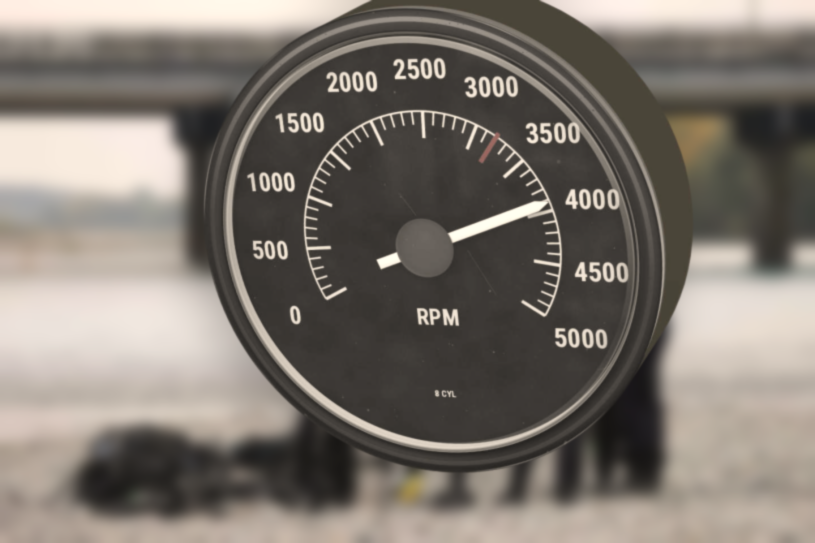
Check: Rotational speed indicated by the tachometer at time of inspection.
3900 rpm
